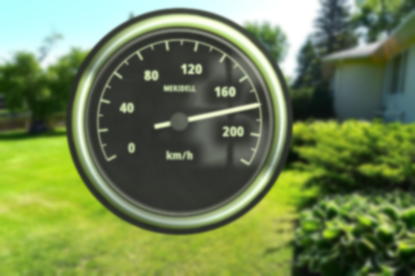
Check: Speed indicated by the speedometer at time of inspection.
180 km/h
